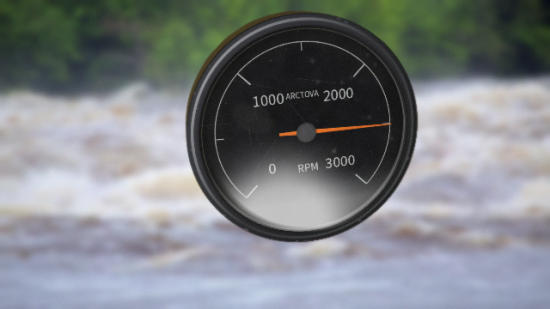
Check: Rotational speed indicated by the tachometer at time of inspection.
2500 rpm
